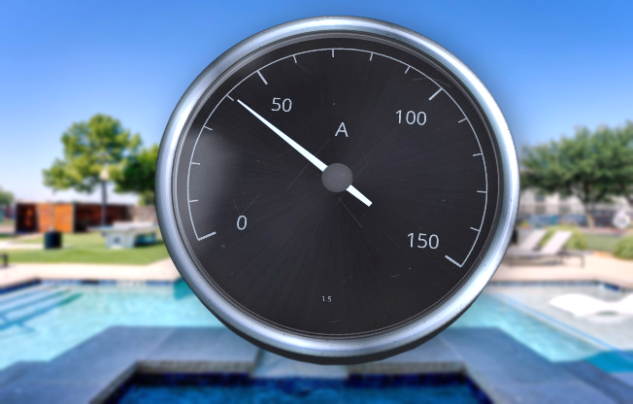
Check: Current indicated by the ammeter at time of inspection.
40 A
